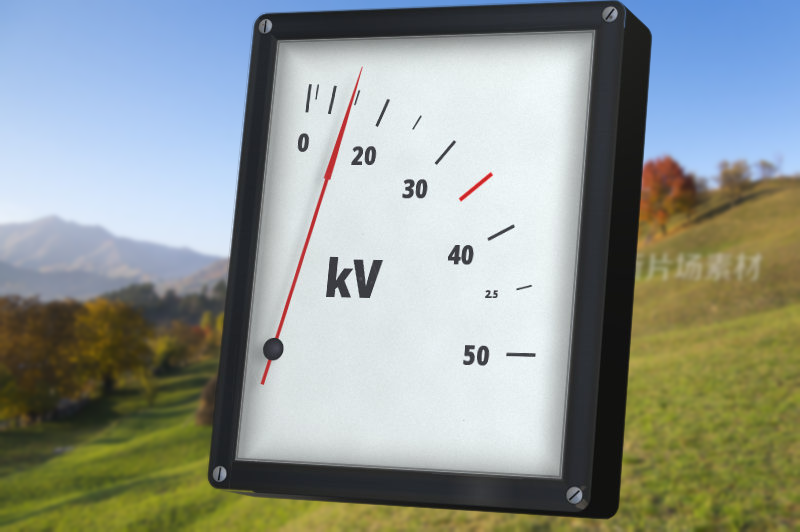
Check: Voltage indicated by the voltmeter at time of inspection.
15 kV
